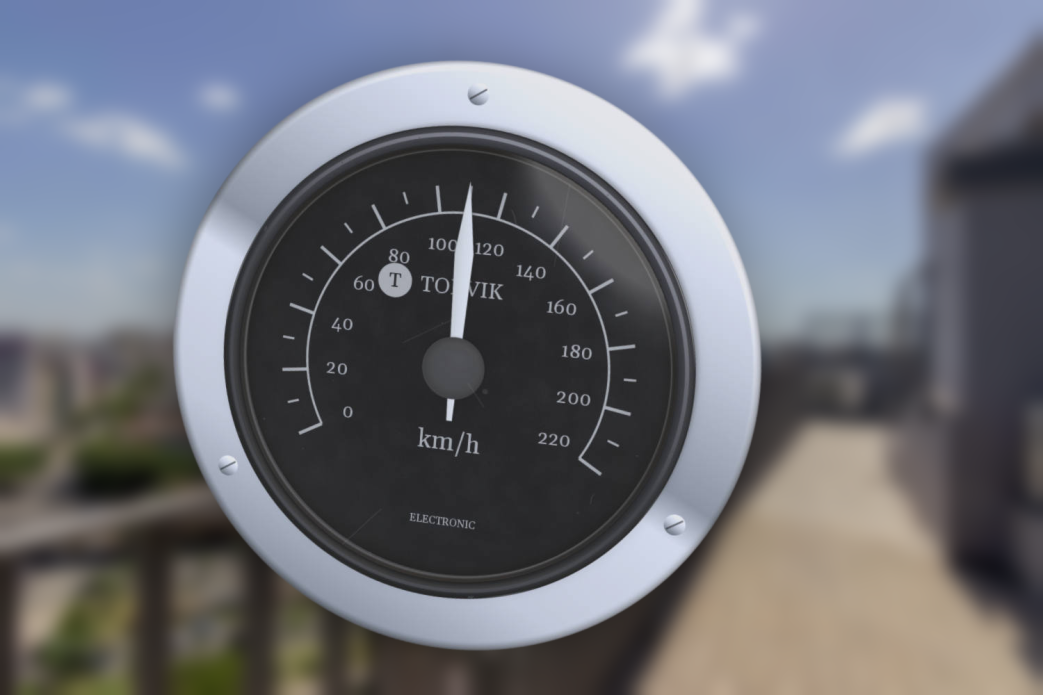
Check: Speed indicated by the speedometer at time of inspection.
110 km/h
